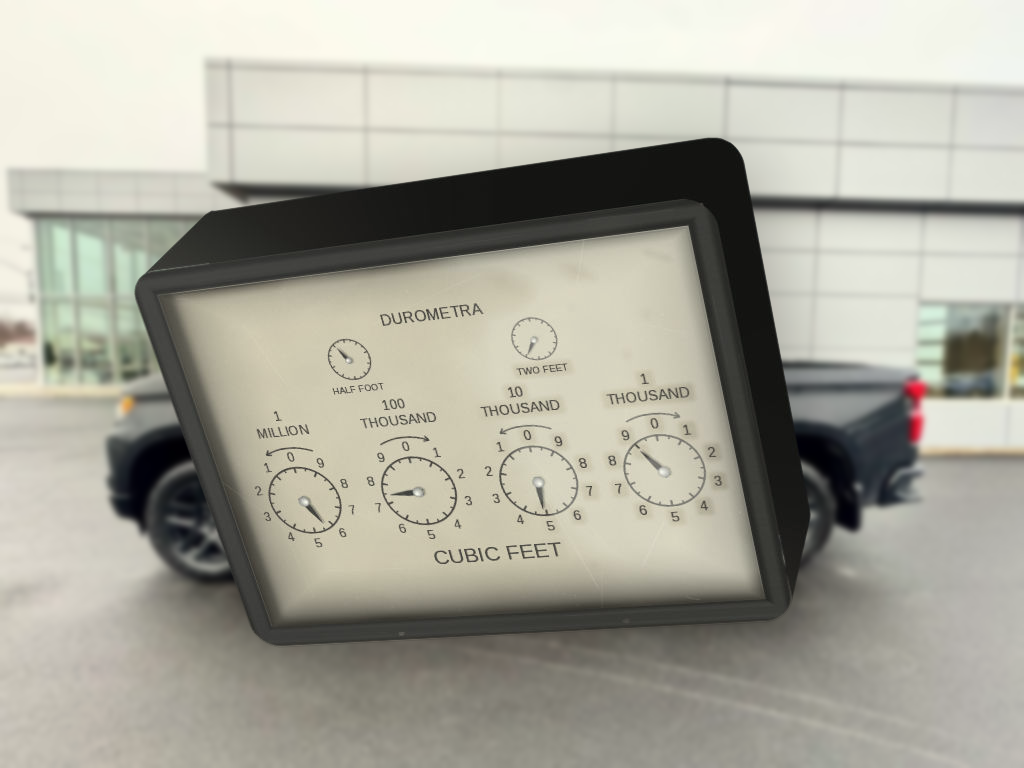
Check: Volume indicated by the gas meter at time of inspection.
574900 ft³
